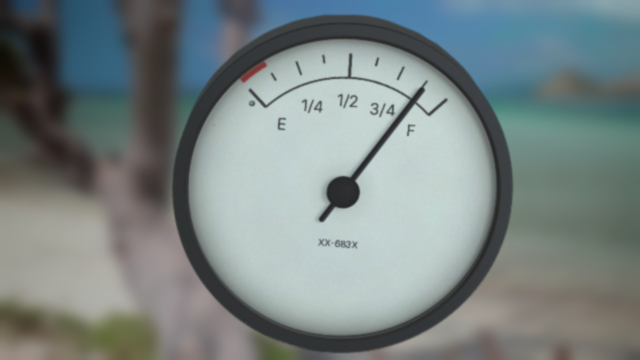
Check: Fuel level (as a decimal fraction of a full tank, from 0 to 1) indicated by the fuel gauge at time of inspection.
0.875
